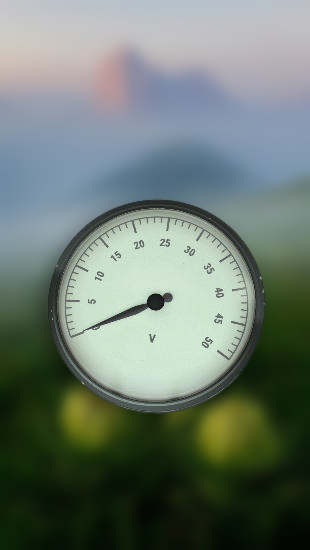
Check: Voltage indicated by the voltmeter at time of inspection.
0 V
